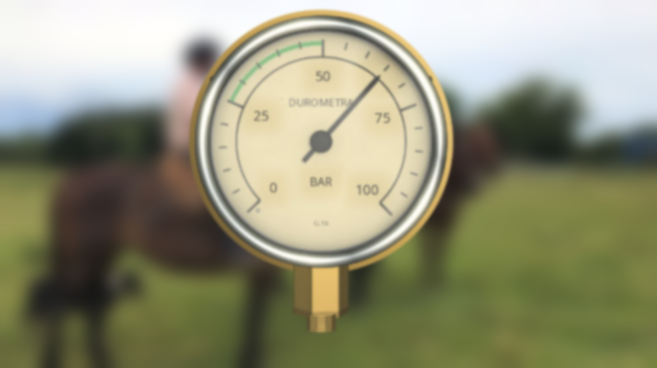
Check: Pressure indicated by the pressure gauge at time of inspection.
65 bar
